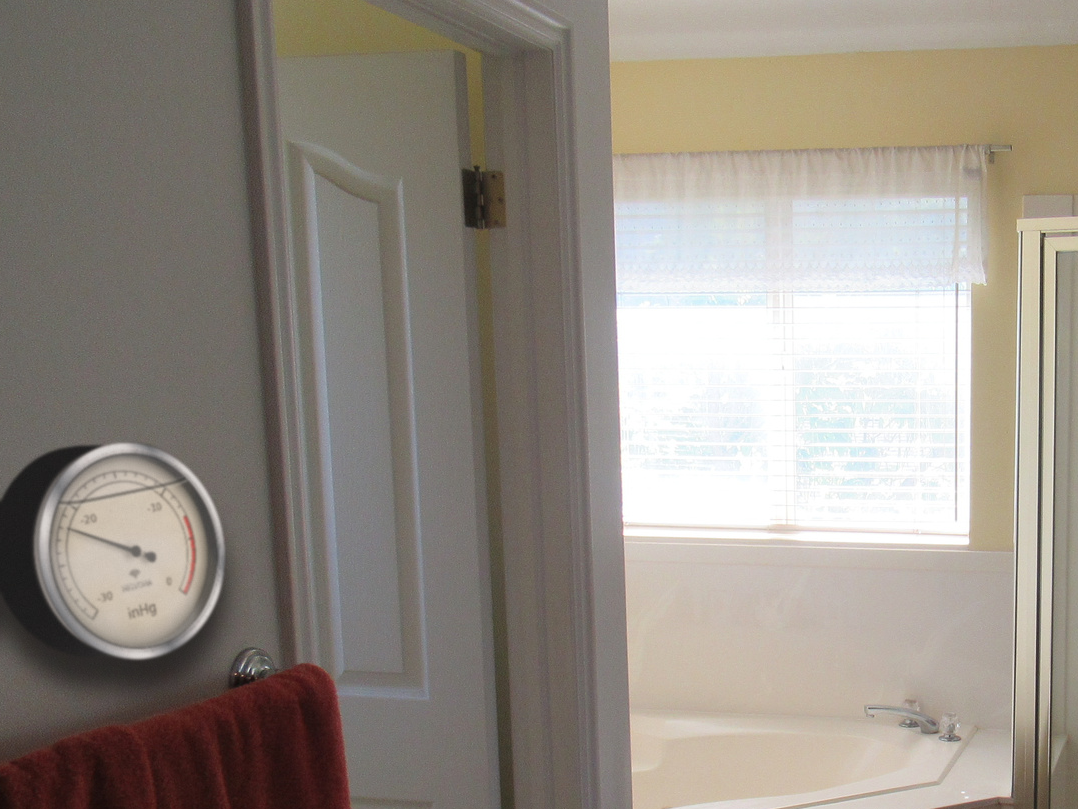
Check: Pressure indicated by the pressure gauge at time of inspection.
-22 inHg
